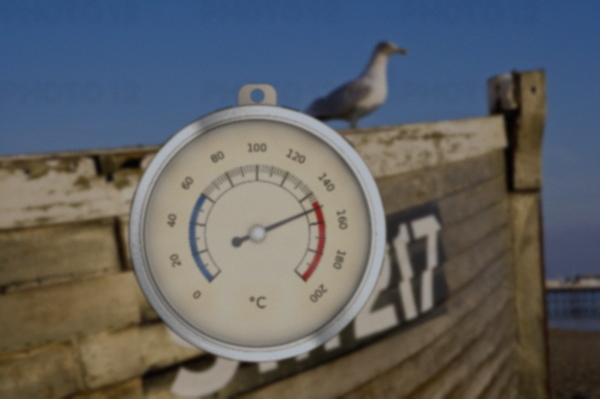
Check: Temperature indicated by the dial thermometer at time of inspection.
150 °C
